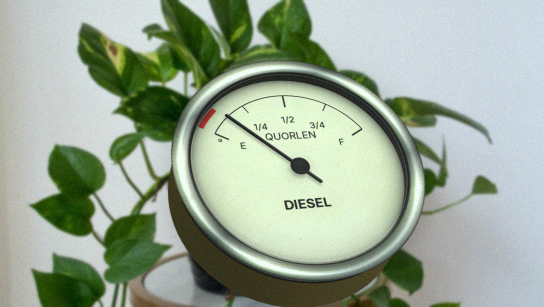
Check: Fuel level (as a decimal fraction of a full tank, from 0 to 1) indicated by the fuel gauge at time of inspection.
0.125
